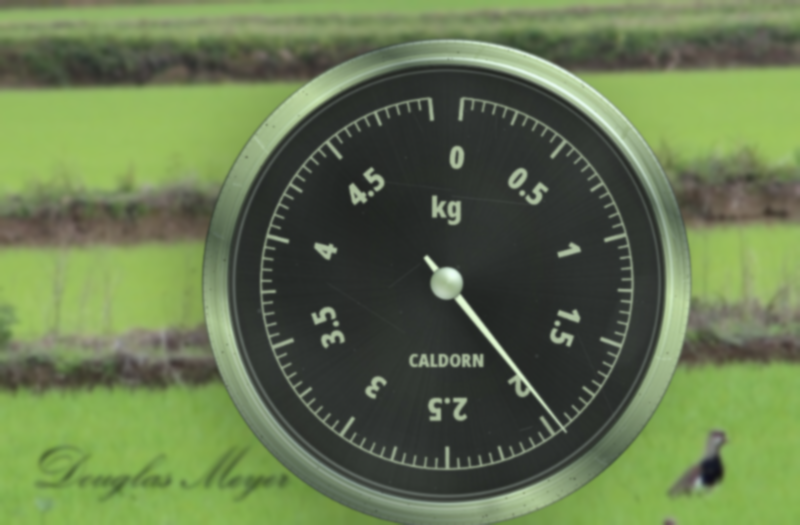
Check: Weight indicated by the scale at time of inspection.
1.95 kg
